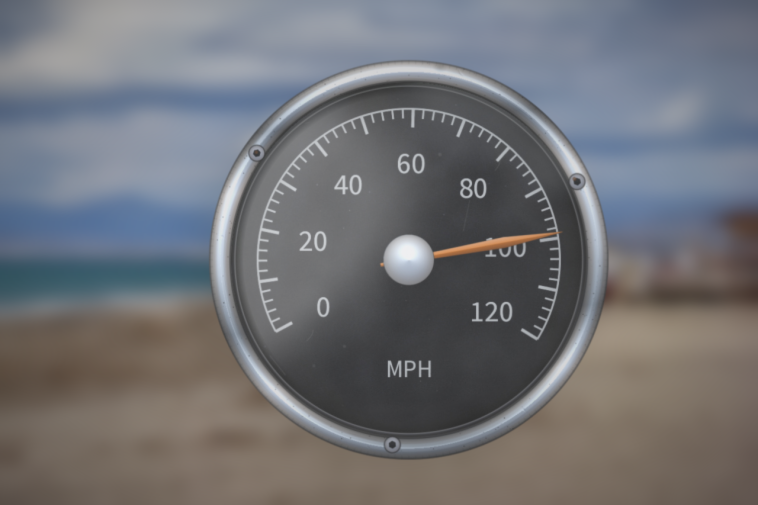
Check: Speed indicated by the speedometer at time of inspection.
99 mph
